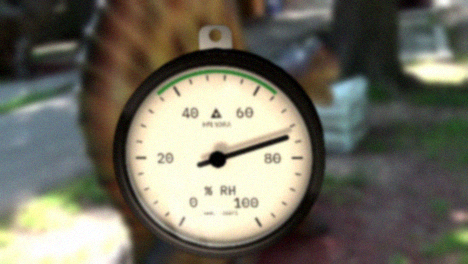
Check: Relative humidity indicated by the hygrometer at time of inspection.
74 %
